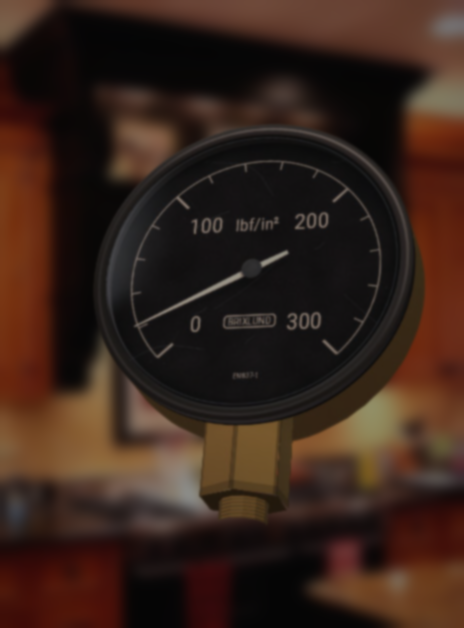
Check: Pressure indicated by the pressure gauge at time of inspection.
20 psi
